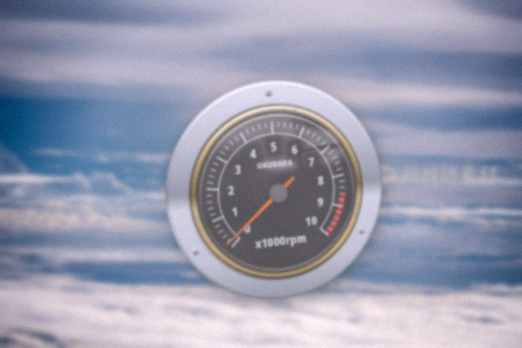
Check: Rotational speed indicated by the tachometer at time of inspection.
200 rpm
